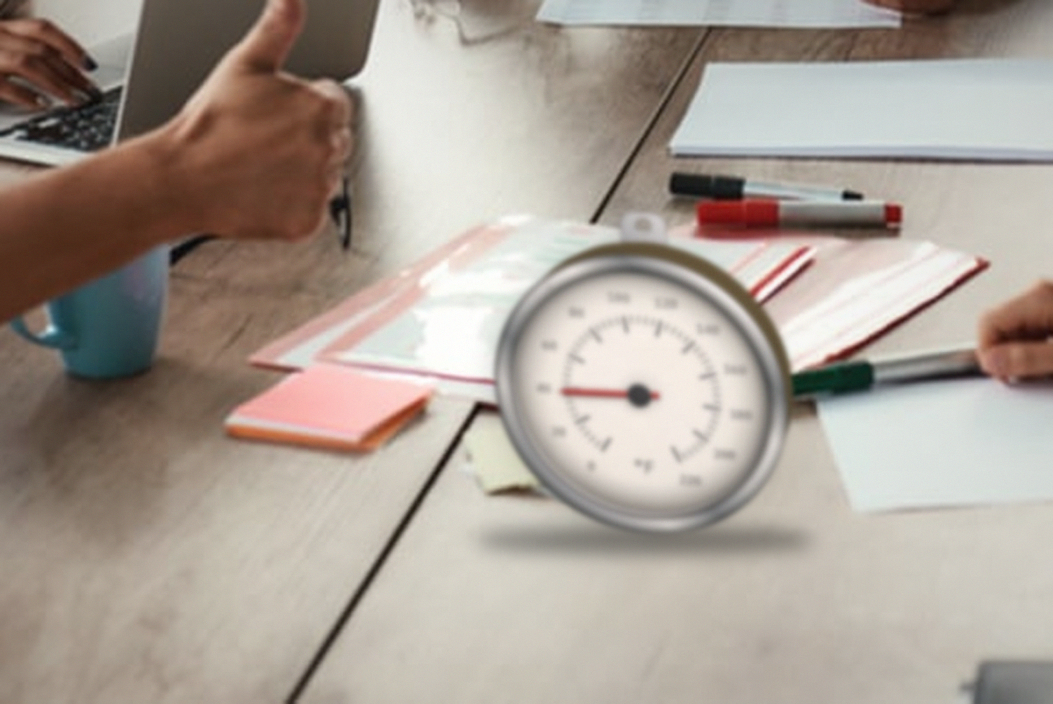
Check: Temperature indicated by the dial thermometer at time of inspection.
40 °F
